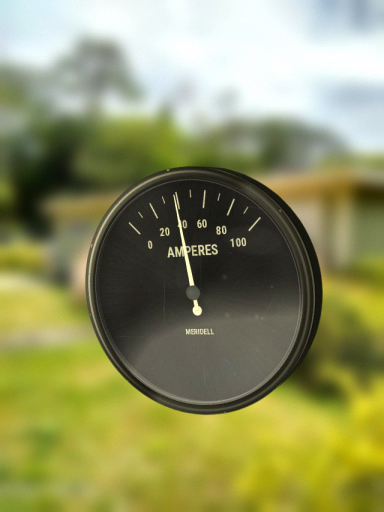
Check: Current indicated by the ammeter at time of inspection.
40 A
